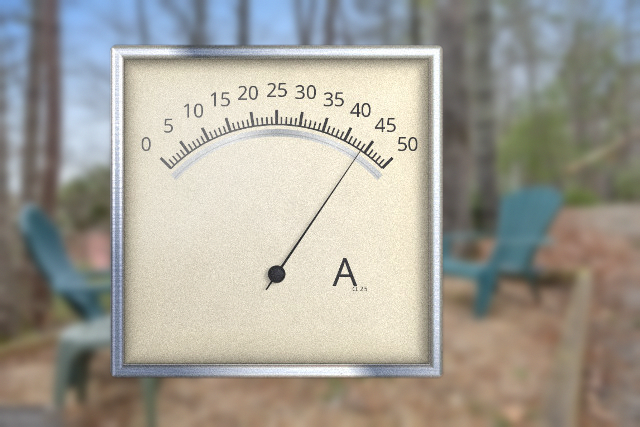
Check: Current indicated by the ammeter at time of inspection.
44 A
